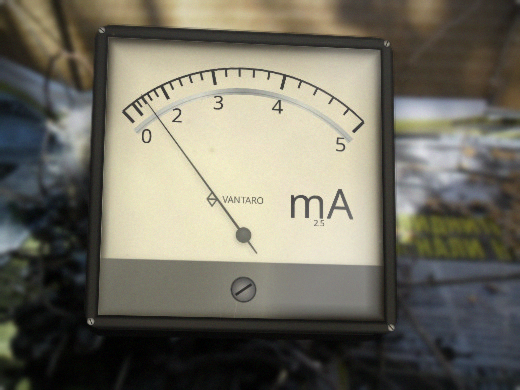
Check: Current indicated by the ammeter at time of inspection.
1.4 mA
